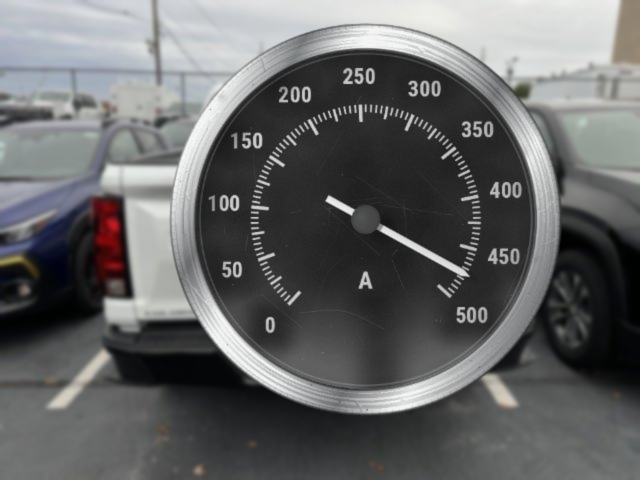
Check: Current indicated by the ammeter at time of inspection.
475 A
